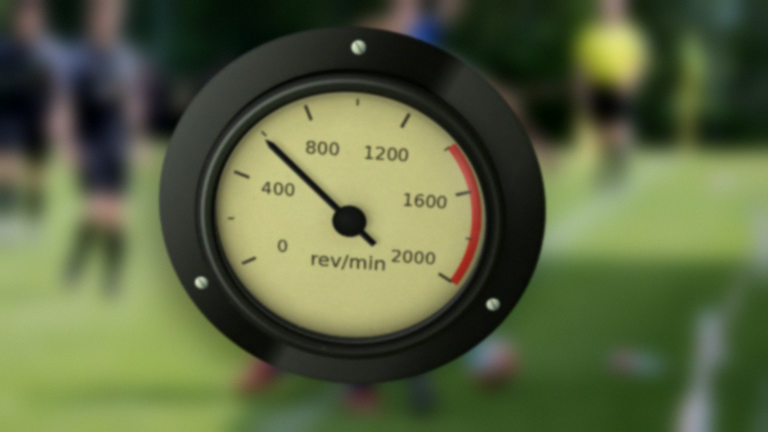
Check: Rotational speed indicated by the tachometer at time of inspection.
600 rpm
